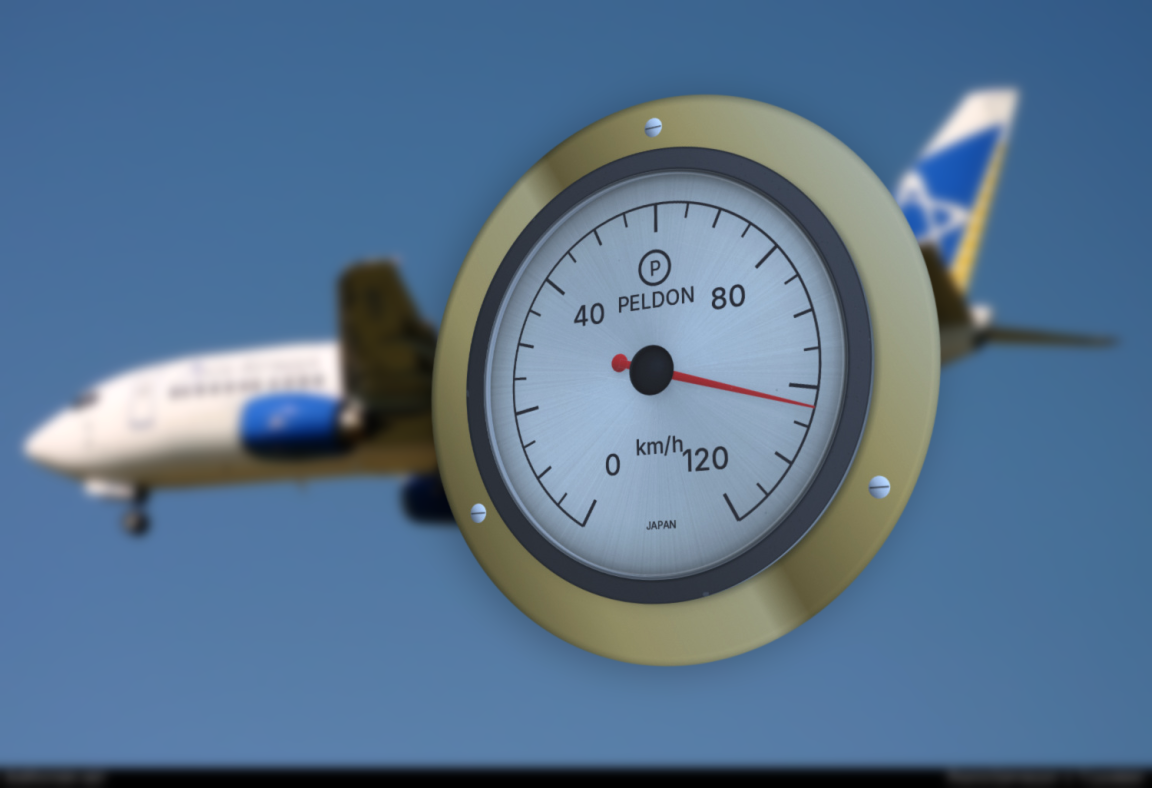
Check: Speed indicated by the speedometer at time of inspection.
102.5 km/h
